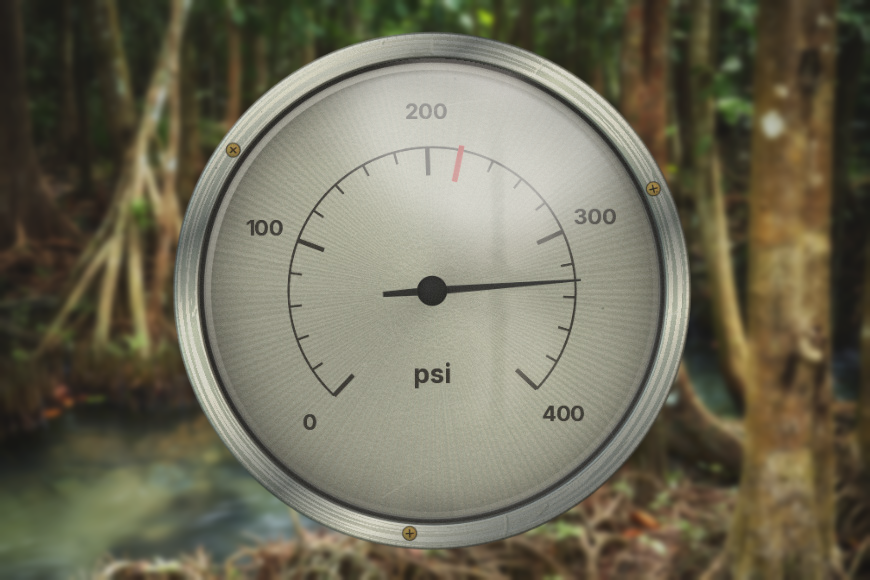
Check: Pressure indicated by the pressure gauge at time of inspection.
330 psi
